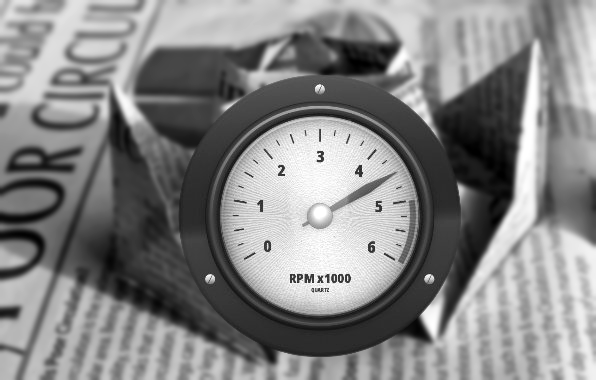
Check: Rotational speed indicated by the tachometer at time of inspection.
4500 rpm
